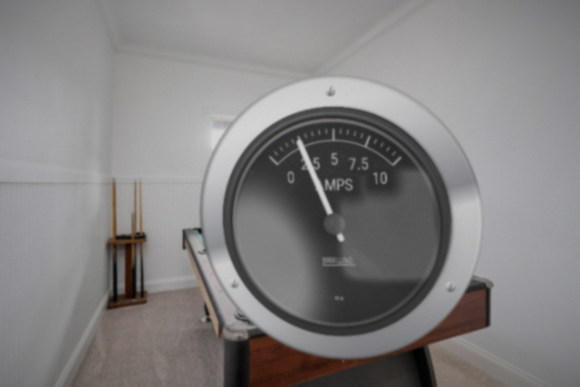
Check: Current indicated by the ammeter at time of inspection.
2.5 A
